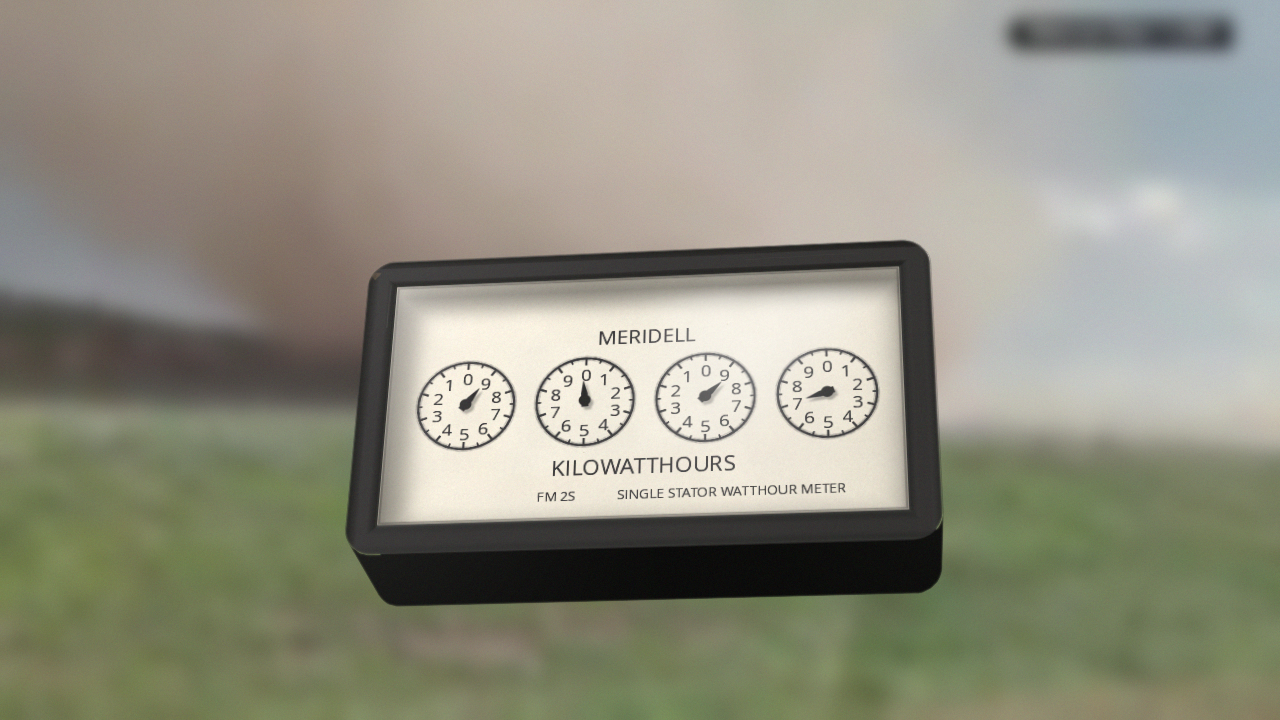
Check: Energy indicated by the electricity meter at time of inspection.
8987 kWh
